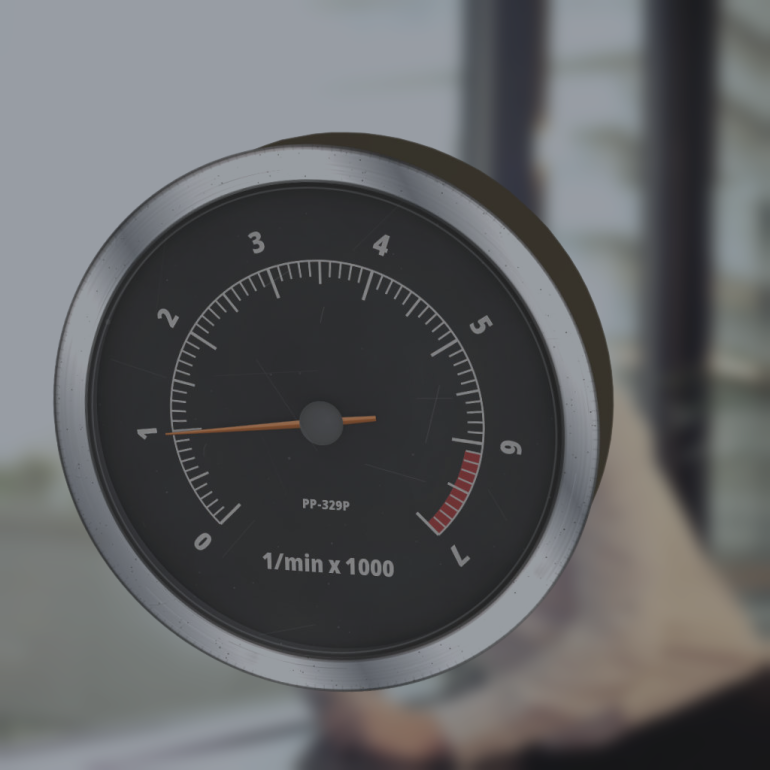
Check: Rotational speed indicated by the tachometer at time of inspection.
1000 rpm
